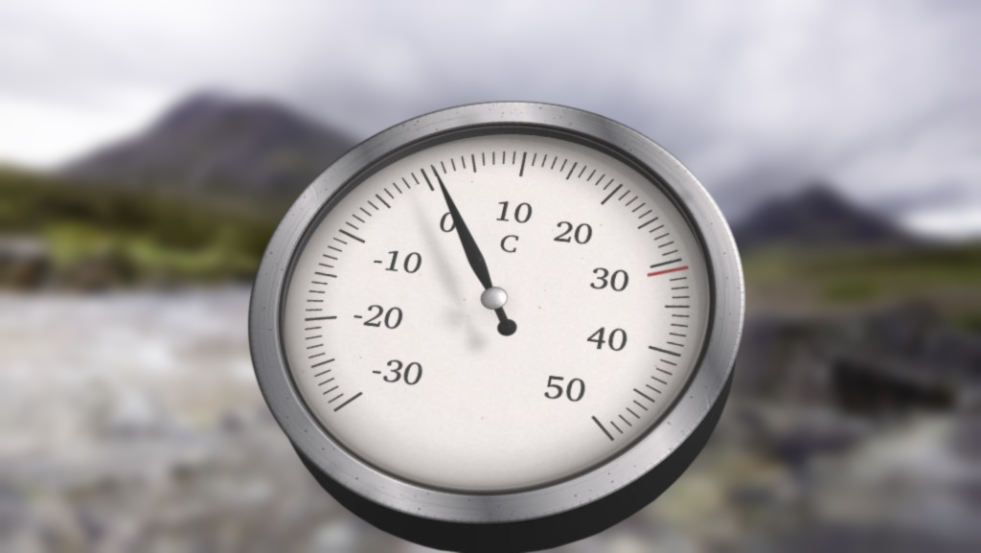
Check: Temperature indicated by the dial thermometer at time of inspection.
1 °C
